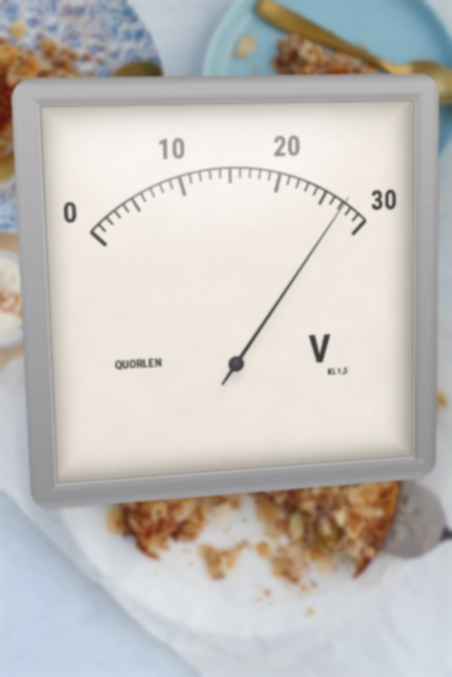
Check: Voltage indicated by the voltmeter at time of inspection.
27 V
